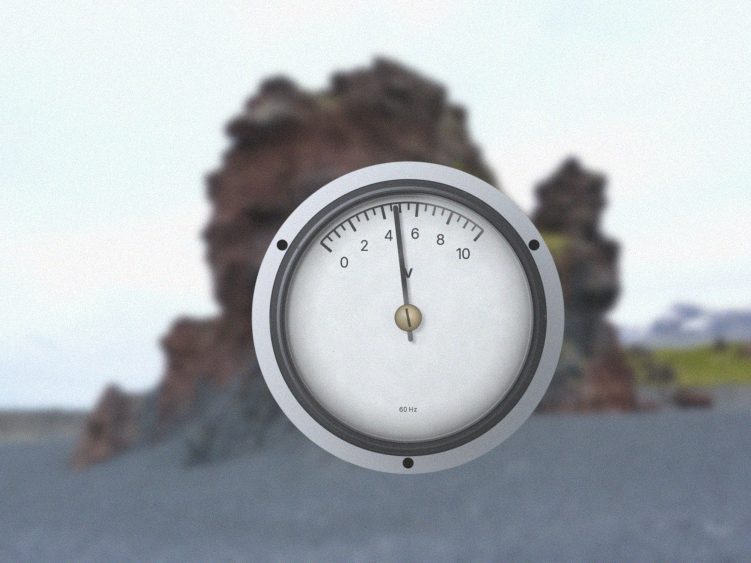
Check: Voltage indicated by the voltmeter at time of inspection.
4.75 V
